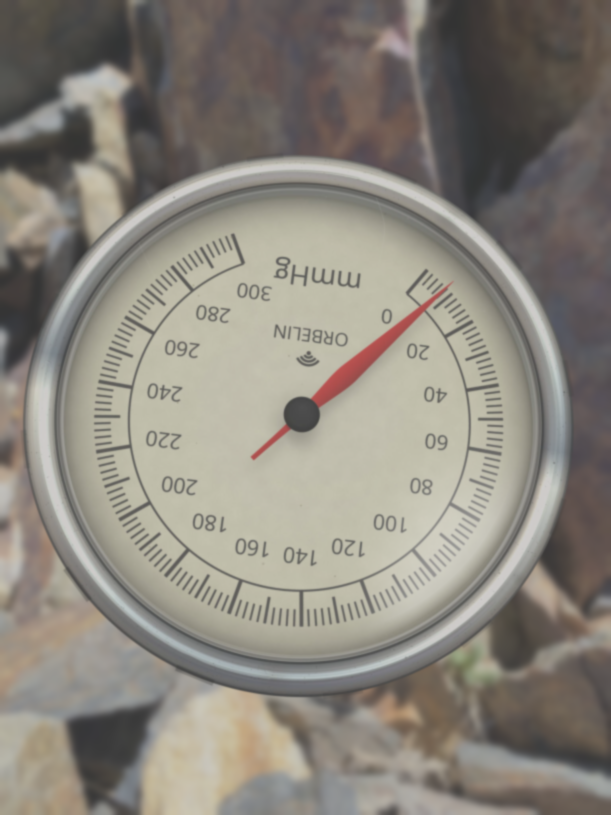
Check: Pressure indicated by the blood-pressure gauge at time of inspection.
8 mmHg
